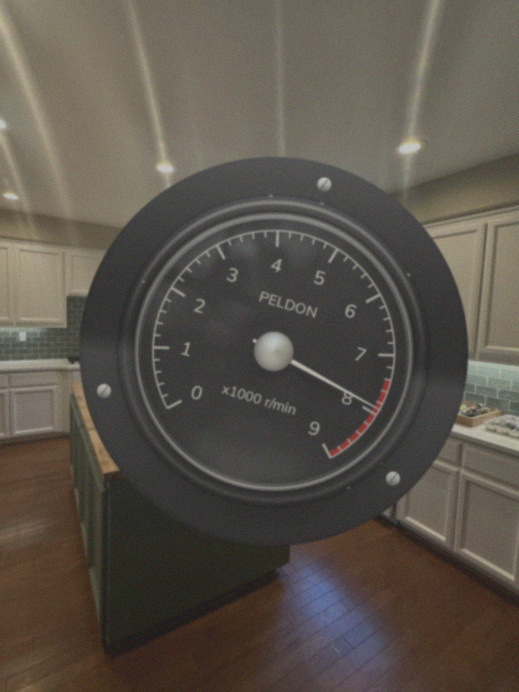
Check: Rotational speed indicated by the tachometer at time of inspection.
7900 rpm
